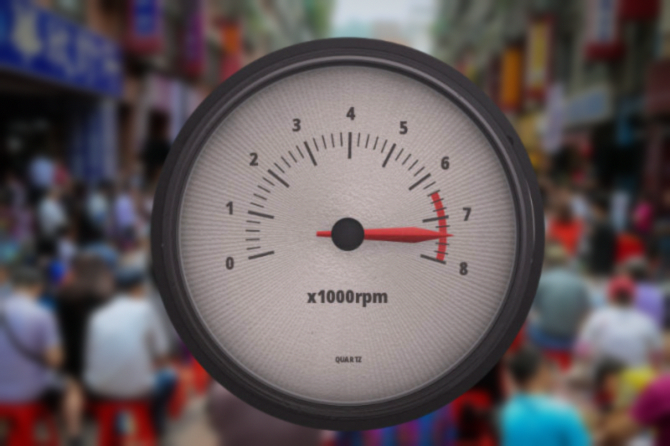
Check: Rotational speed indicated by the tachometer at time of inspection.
7400 rpm
